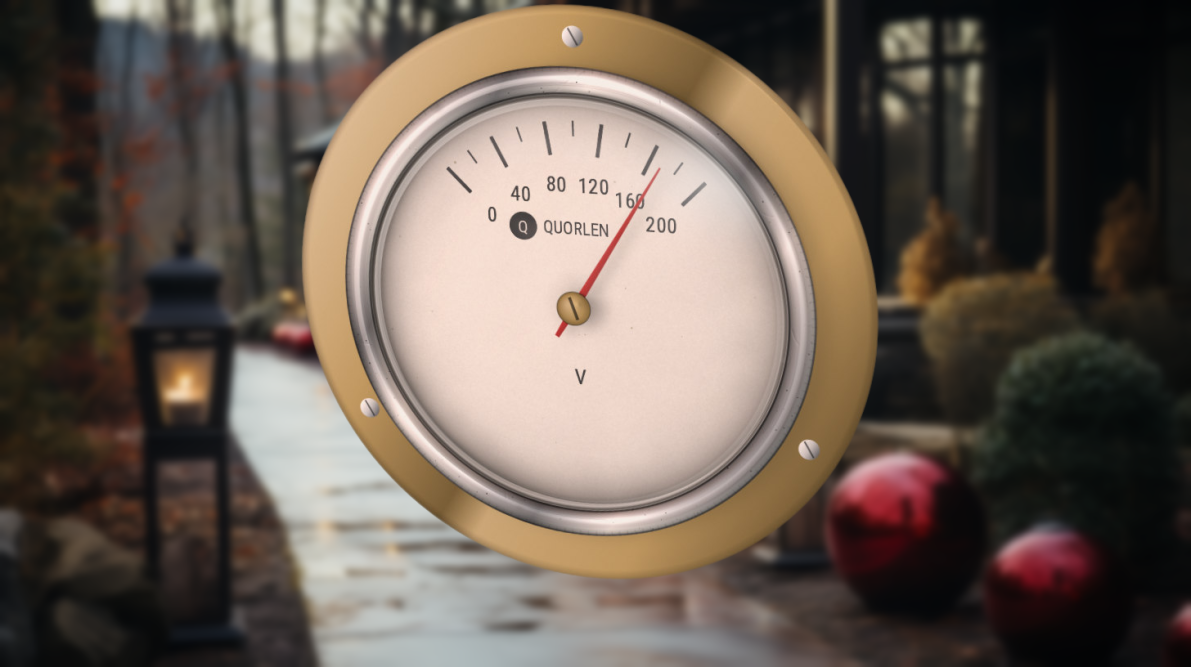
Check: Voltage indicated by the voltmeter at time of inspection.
170 V
